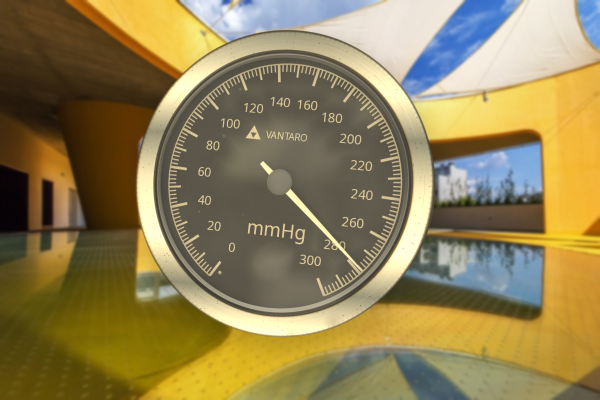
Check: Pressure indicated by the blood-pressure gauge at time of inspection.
278 mmHg
